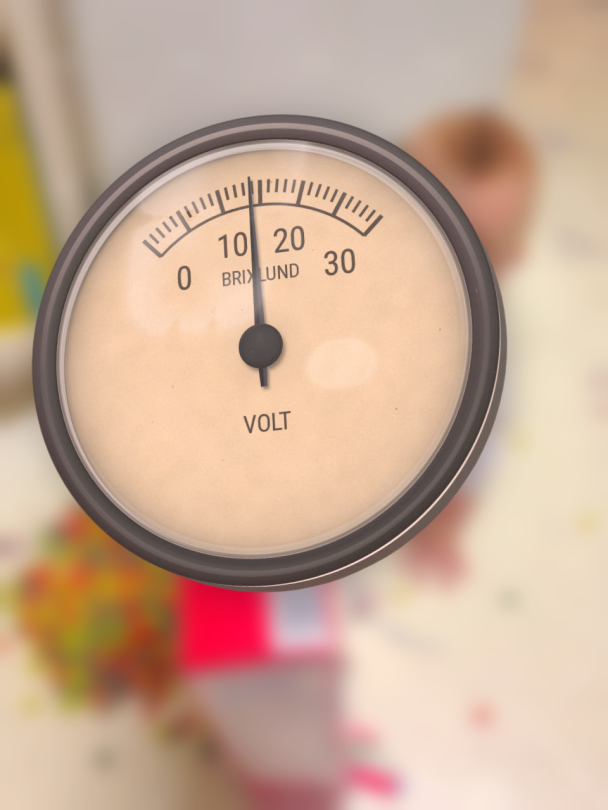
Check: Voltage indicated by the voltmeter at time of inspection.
14 V
